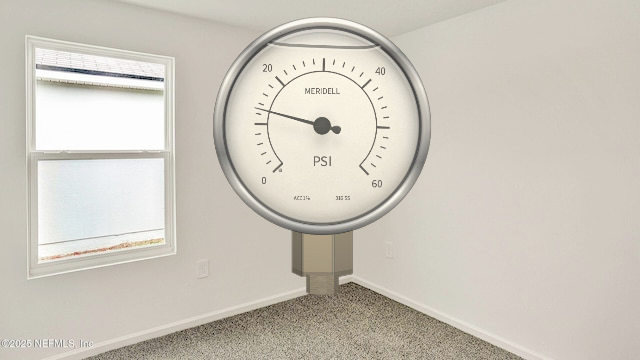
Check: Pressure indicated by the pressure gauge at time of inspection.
13 psi
